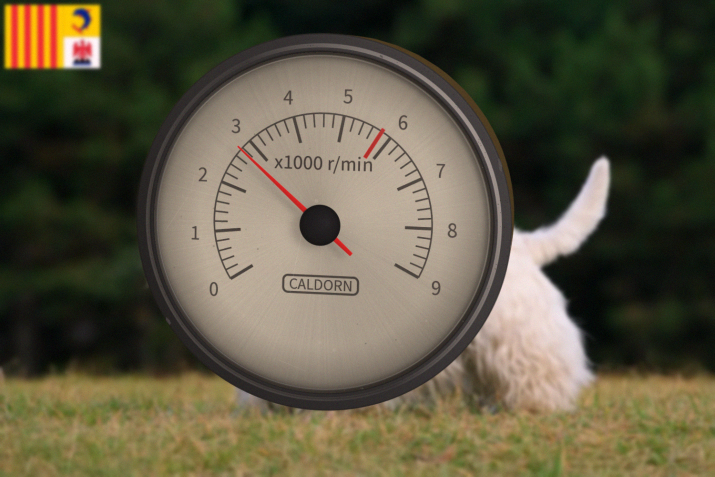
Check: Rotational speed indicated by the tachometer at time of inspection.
2800 rpm
